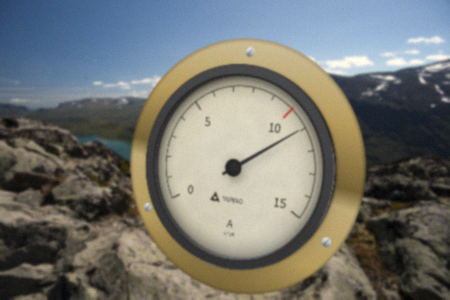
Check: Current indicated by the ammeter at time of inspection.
11 A
